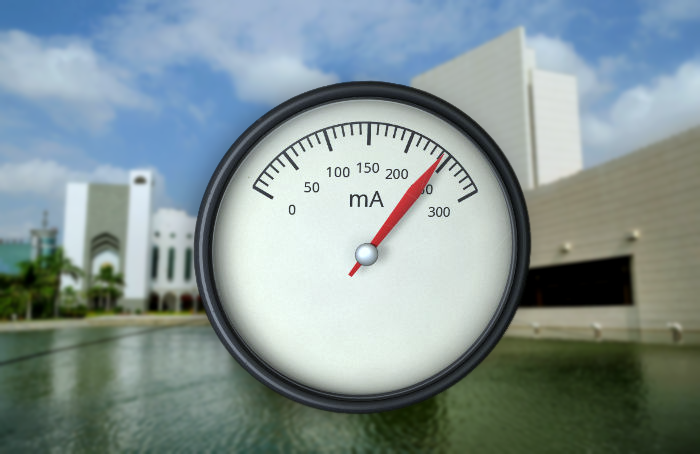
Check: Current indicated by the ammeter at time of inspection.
240 mA
